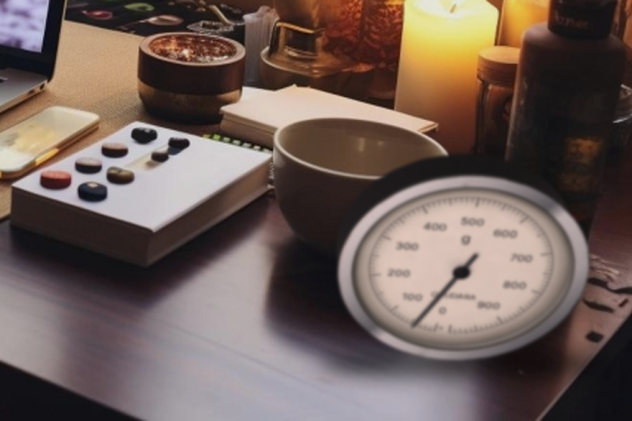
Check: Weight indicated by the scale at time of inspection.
50 g
